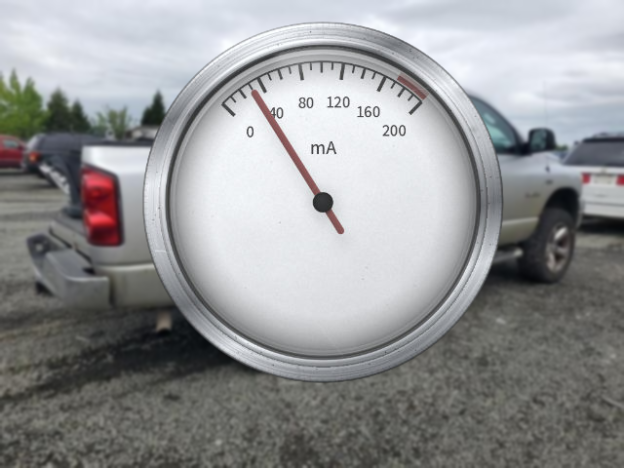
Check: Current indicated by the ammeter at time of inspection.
30 mA
